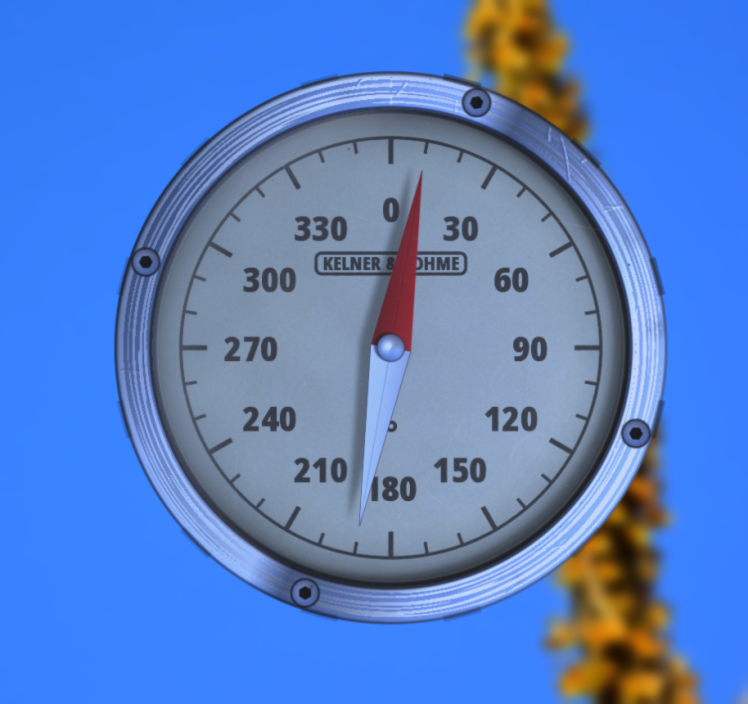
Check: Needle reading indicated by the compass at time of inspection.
10 °
